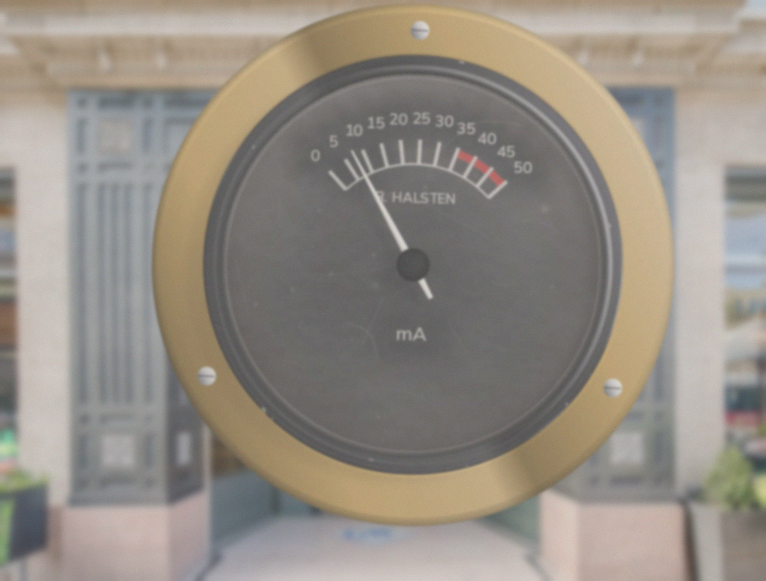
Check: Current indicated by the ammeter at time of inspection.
7.5 mA
